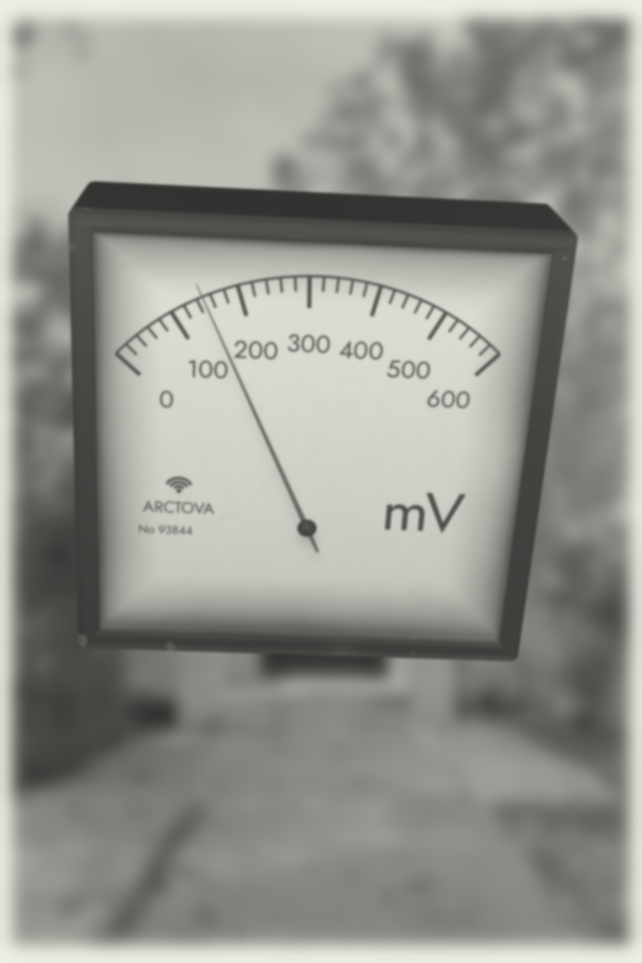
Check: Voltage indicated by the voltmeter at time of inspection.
150 mV
